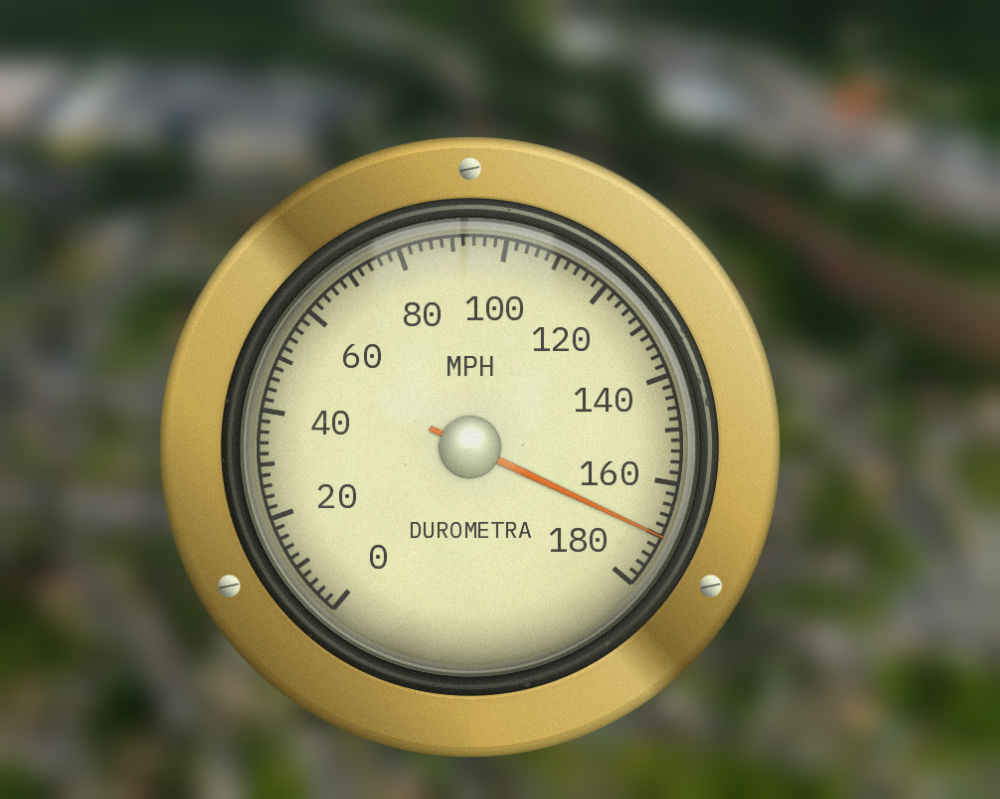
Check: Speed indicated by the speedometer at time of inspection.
170 mph
